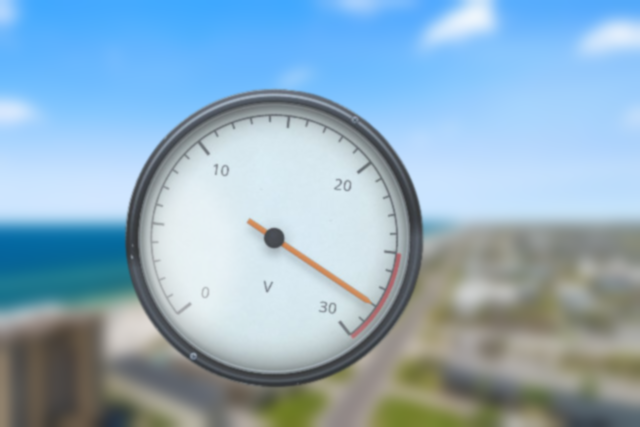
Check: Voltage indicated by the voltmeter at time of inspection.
28 V
